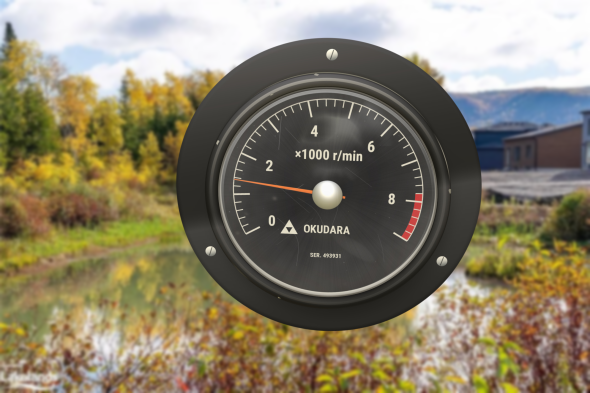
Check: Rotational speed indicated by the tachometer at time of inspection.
1400 rpm
